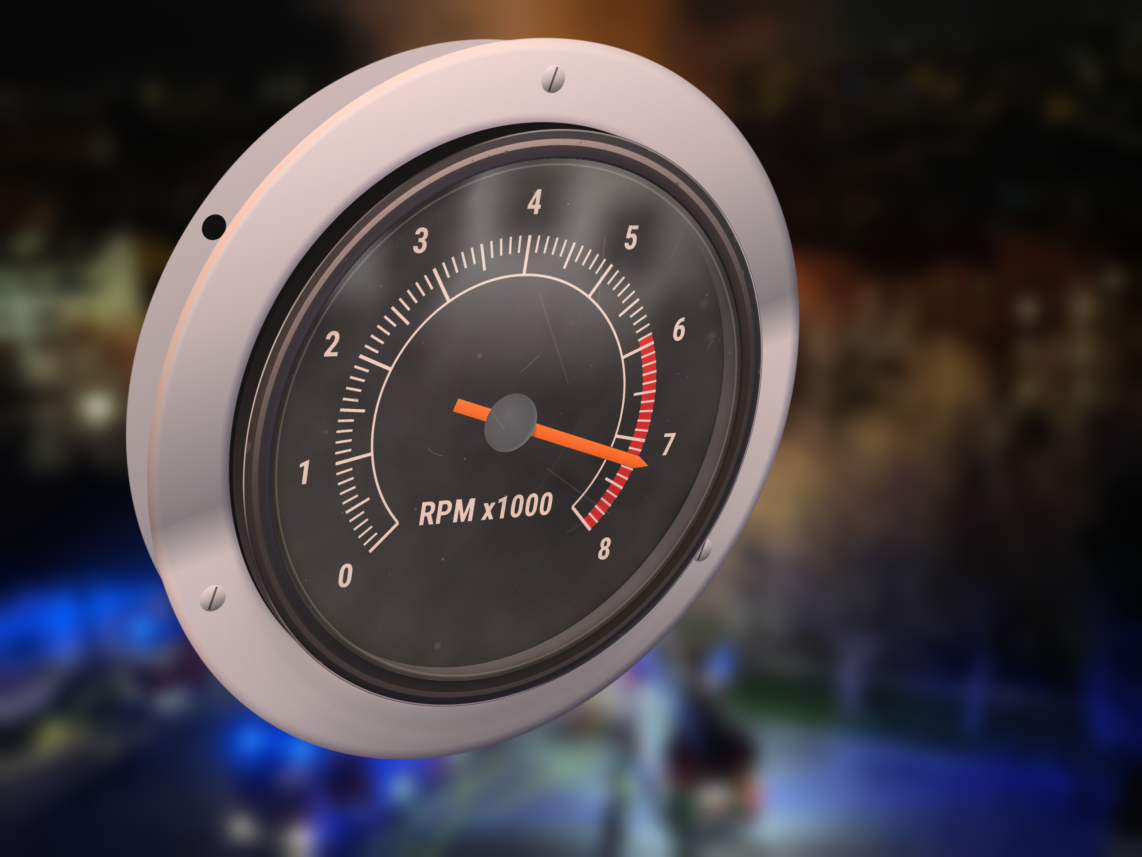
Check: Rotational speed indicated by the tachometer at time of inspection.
7200 rpm
